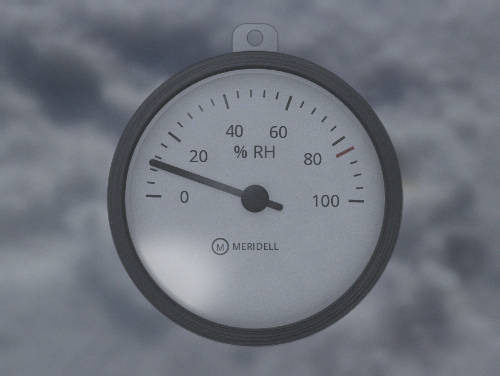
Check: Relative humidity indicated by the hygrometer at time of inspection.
10 %
